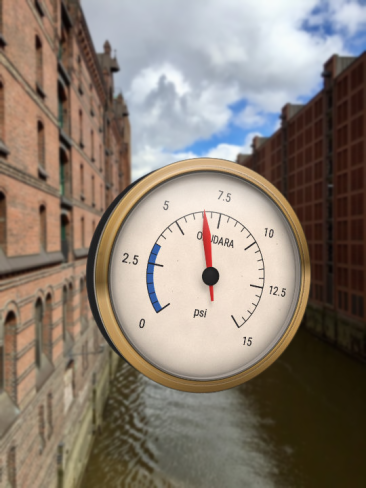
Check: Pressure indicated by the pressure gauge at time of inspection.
6.5 psi
